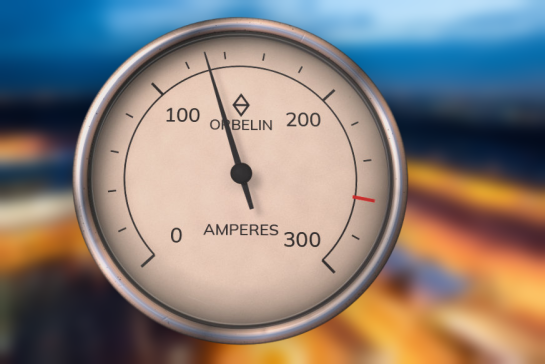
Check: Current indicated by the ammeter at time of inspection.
130 A
